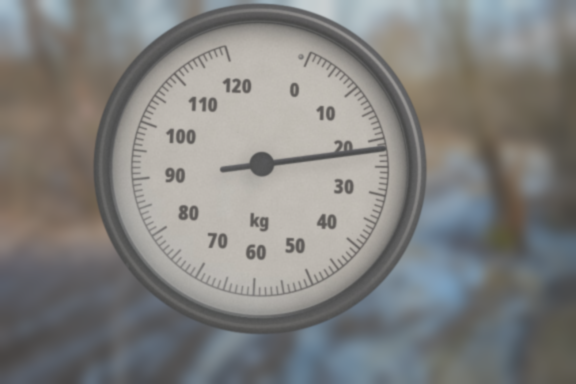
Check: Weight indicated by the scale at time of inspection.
22 kg
